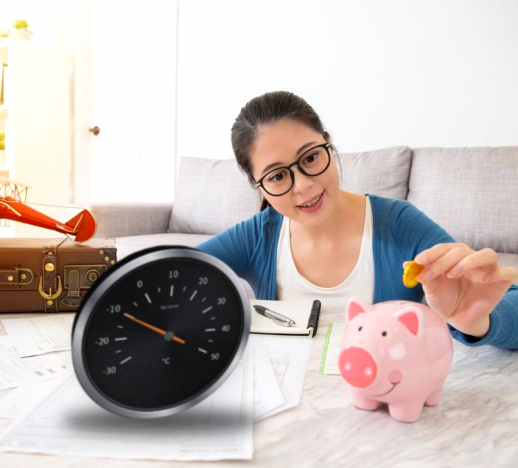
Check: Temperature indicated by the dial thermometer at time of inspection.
-10 °C
